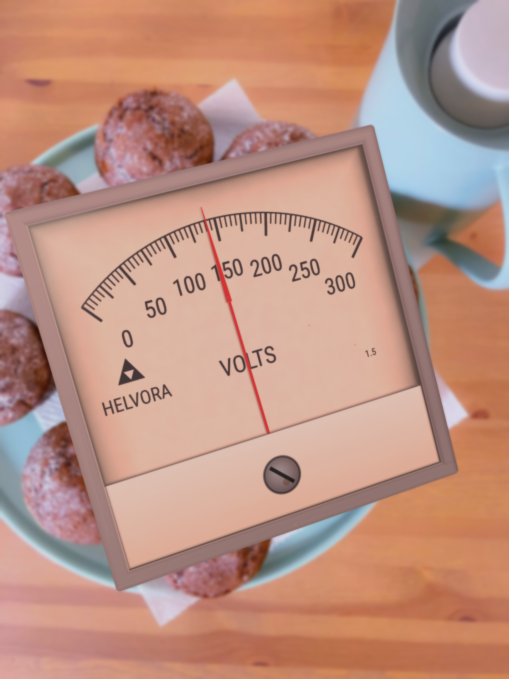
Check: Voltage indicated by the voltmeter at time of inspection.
140 V
